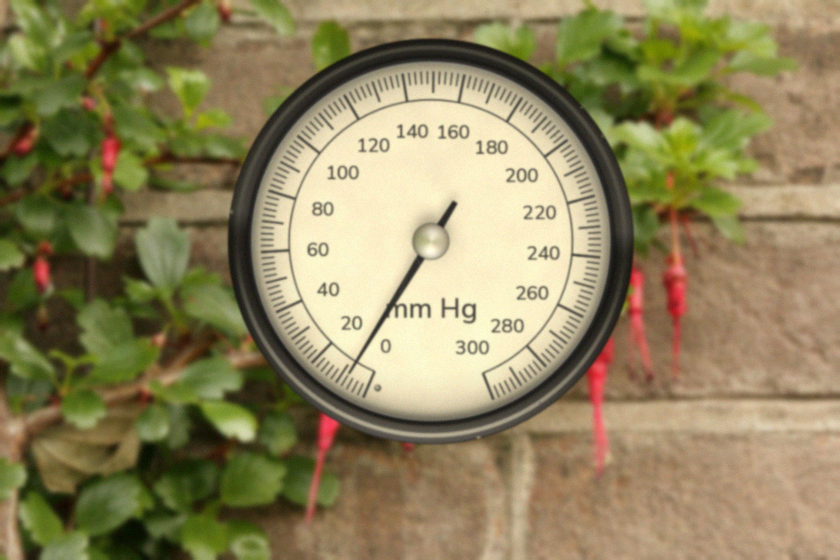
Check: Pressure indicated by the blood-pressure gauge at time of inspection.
8 mmHg
